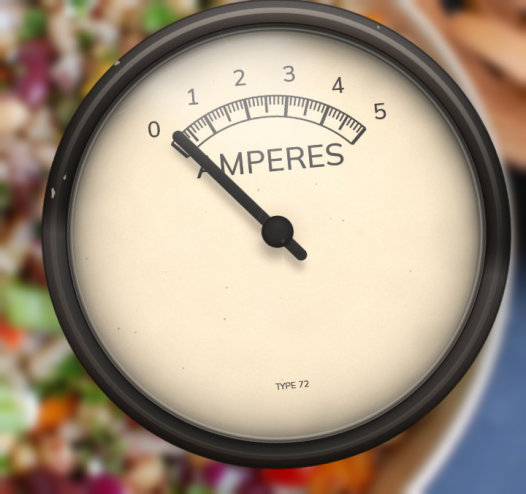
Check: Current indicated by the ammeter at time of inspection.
0.2 A
